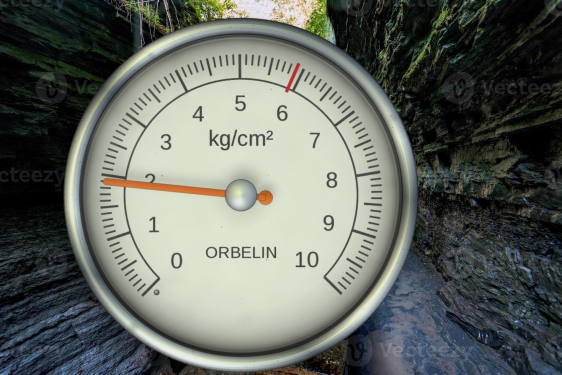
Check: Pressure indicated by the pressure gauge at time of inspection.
1.9 kg/cm²
